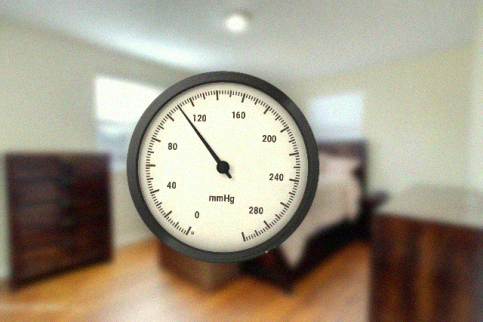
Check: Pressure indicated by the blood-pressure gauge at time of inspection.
110 mmHg
